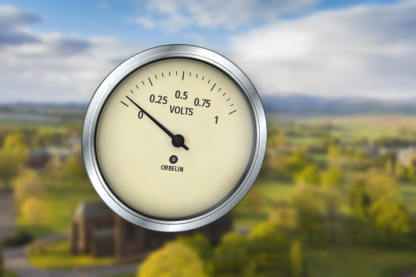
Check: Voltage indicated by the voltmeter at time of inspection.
0.05 V
